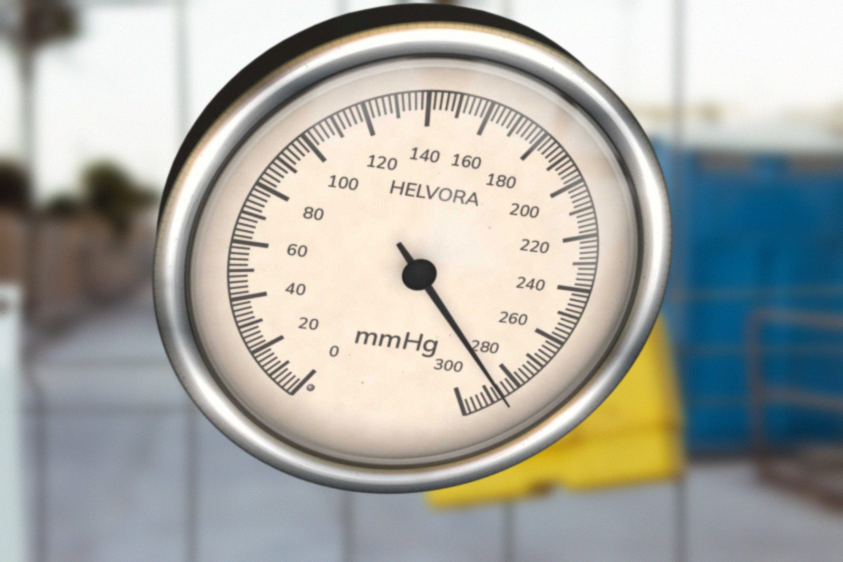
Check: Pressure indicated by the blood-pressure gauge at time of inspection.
286 mmHg
